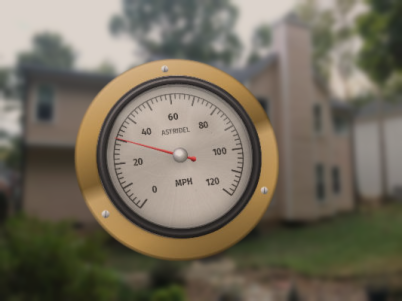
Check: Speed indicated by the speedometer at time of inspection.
30 mph
